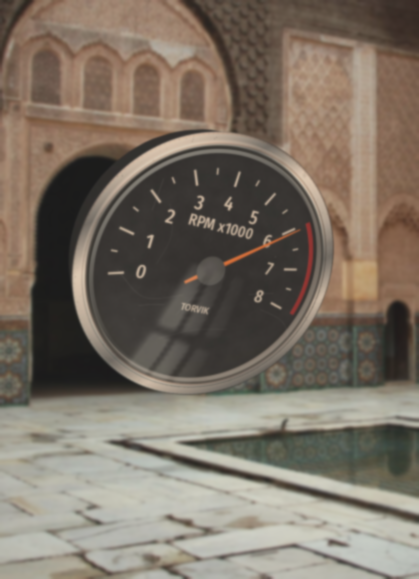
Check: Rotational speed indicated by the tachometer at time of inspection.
6000 rpm
